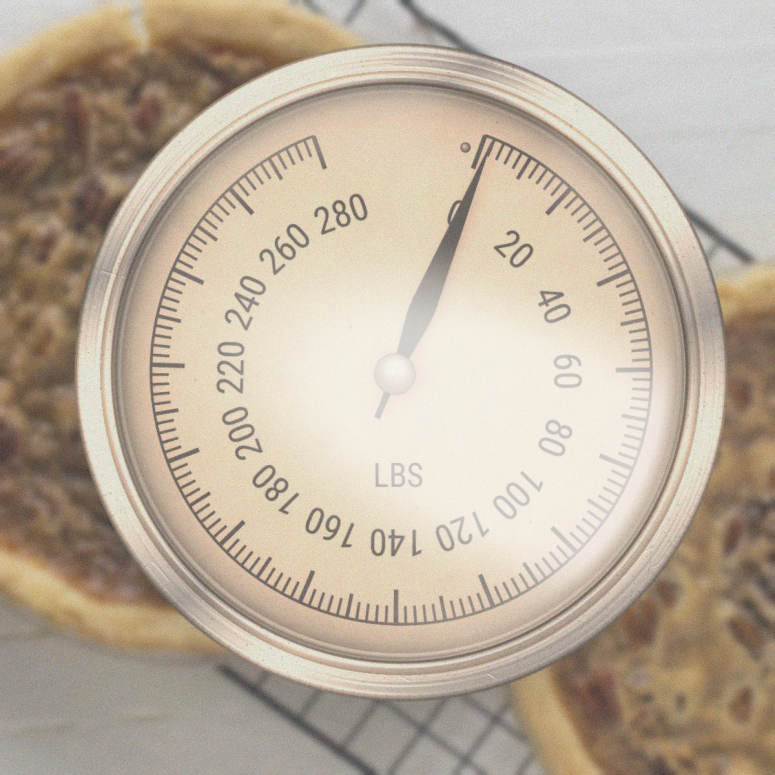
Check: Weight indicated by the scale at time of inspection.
2 lb
